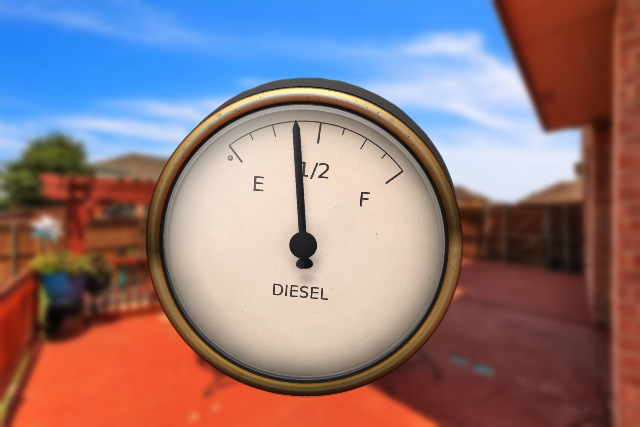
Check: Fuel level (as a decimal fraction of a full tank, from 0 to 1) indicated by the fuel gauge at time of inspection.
0.375
